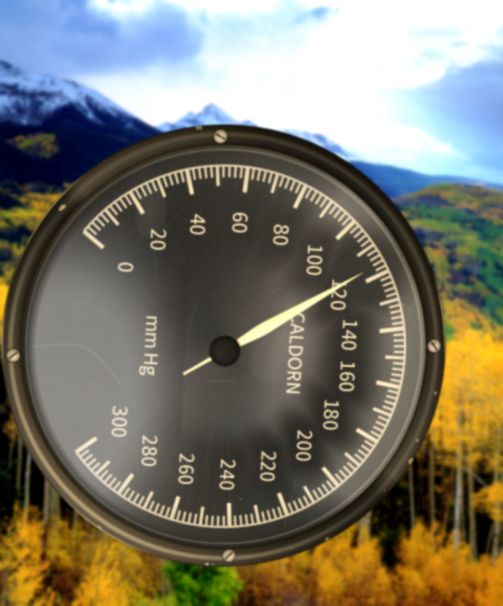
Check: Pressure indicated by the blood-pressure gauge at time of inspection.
116 mmHg
